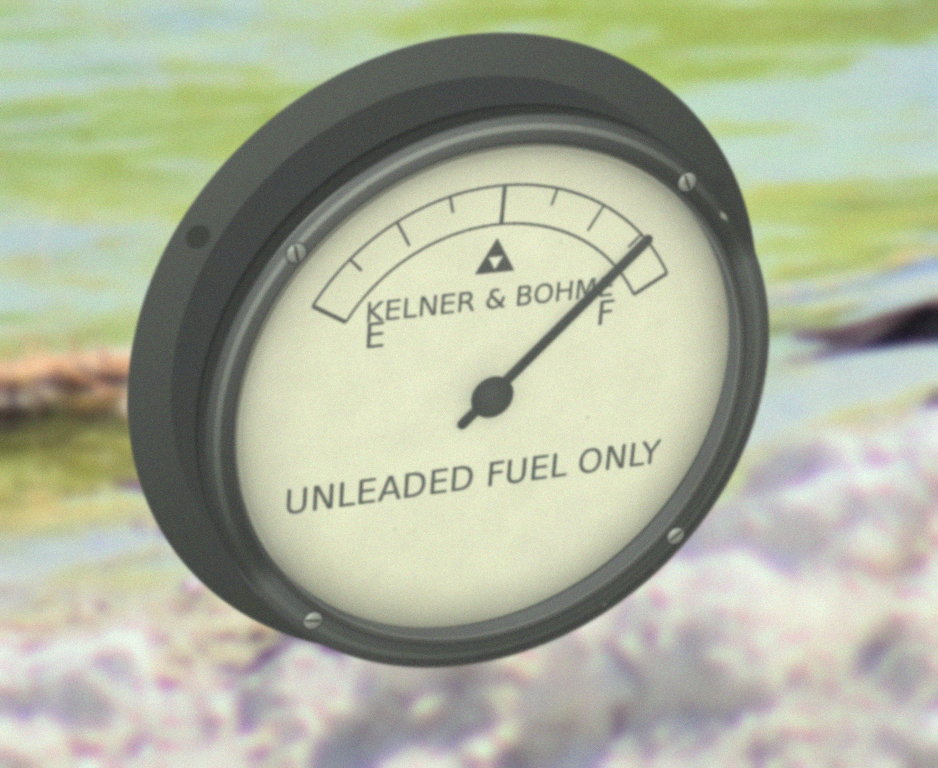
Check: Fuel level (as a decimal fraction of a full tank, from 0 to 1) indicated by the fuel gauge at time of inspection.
0.875
